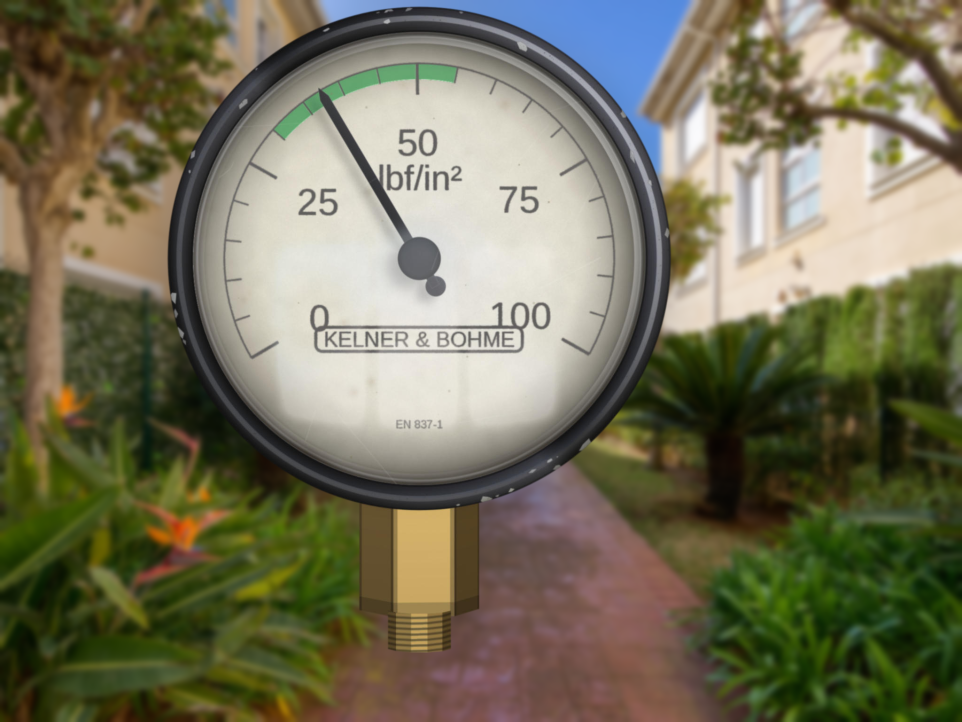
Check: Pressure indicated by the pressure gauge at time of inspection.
37.5 psi
